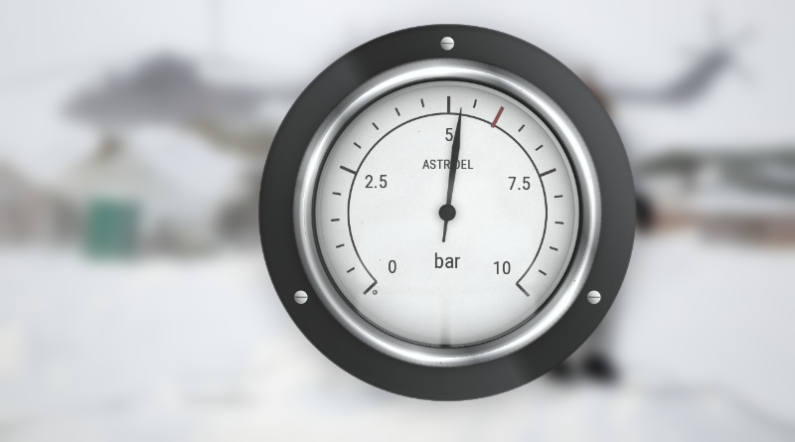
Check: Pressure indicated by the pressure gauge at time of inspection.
5.25 bar
